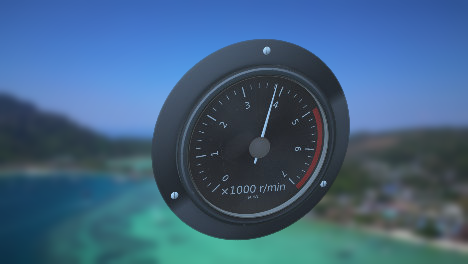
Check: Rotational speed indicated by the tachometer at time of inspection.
3800 rpm
